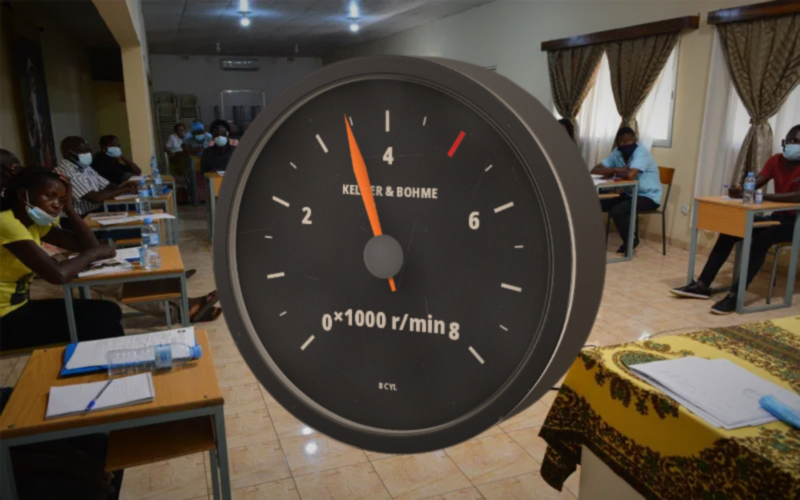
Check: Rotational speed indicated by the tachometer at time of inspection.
3500 rpm
